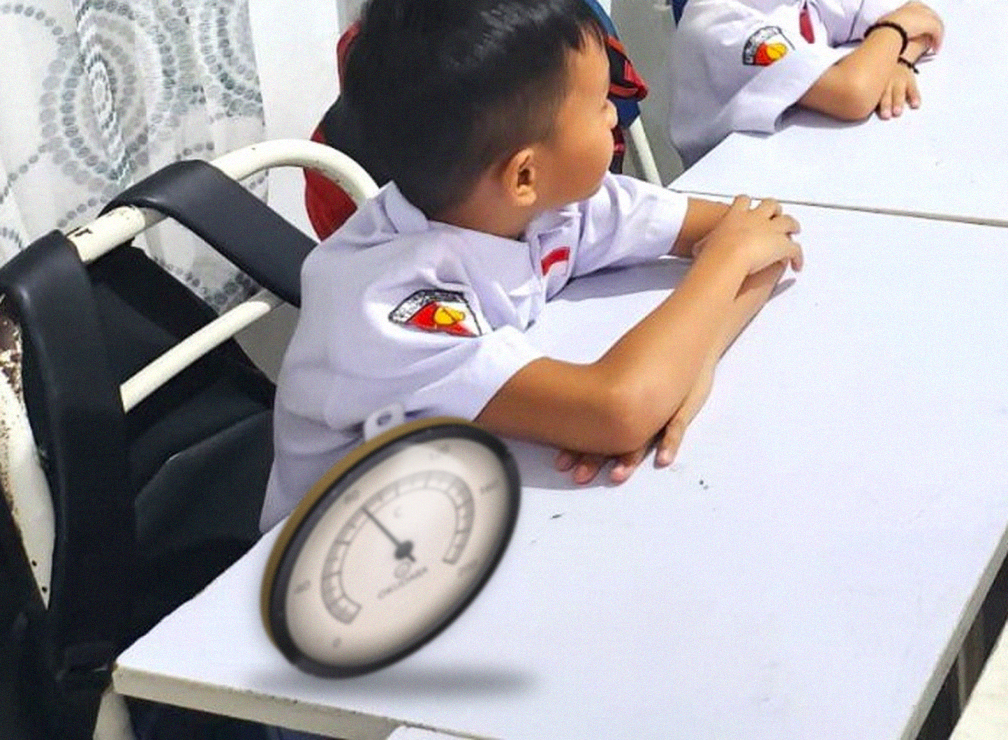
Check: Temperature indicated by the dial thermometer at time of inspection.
80 °C
